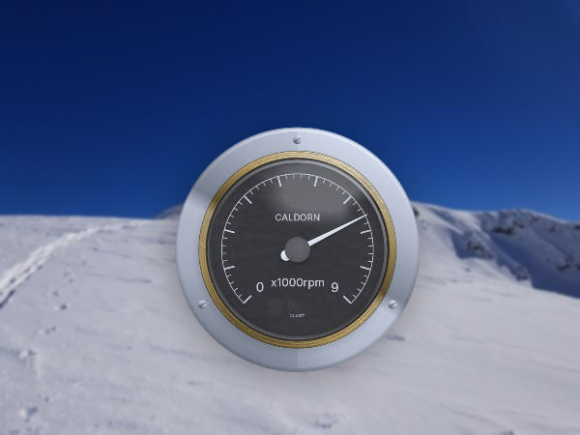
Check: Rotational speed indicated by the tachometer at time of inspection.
6600 rpm
